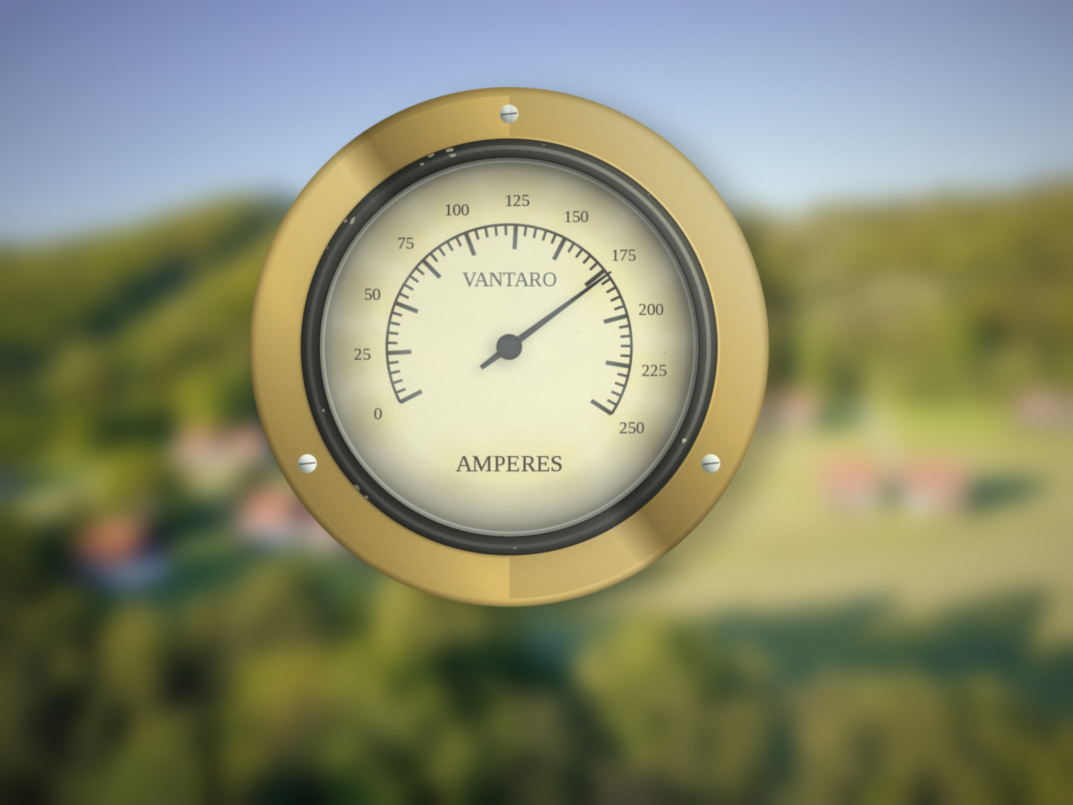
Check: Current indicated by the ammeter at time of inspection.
177.5 A
